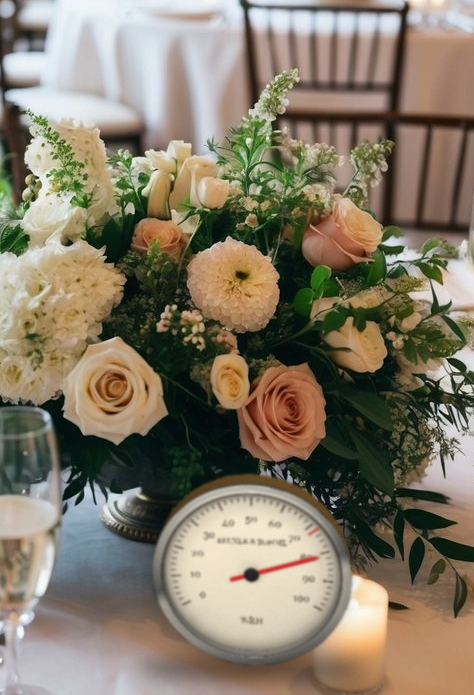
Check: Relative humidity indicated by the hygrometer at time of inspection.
80 %
